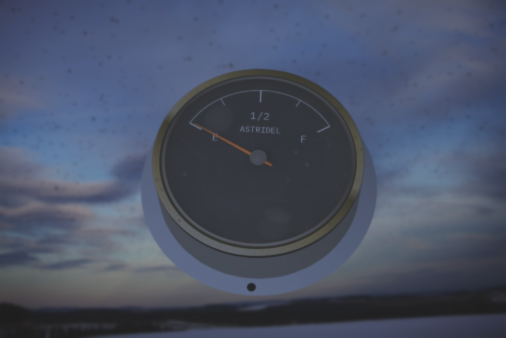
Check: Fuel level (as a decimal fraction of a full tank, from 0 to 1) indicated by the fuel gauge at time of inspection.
0
